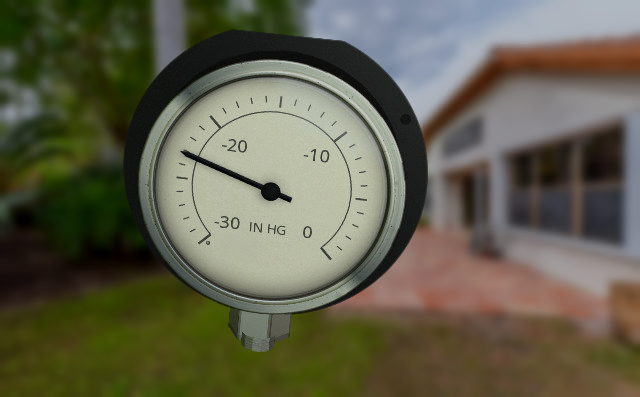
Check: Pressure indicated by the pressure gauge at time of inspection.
-23 inHg
